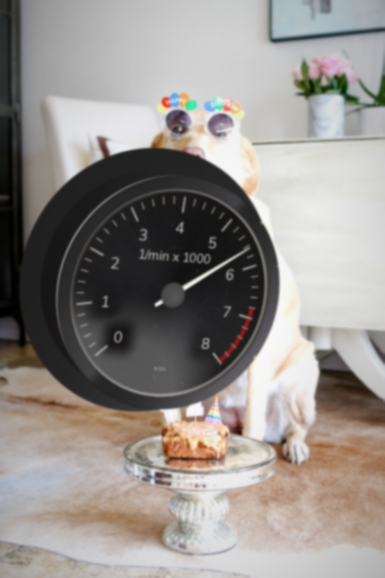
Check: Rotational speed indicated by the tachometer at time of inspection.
5600 rpm
